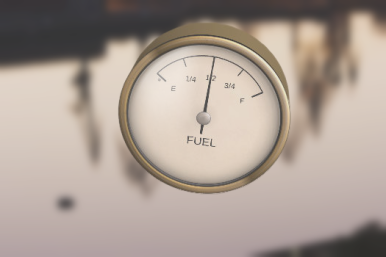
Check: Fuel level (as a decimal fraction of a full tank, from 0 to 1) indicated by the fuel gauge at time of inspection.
0.5
